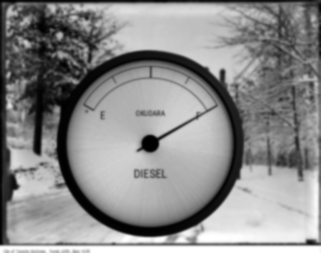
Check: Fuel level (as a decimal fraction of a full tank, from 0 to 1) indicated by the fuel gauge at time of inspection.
1
